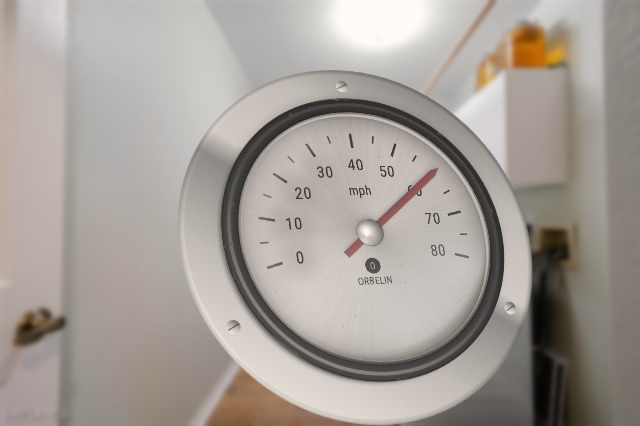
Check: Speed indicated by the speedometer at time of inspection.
60 mph
